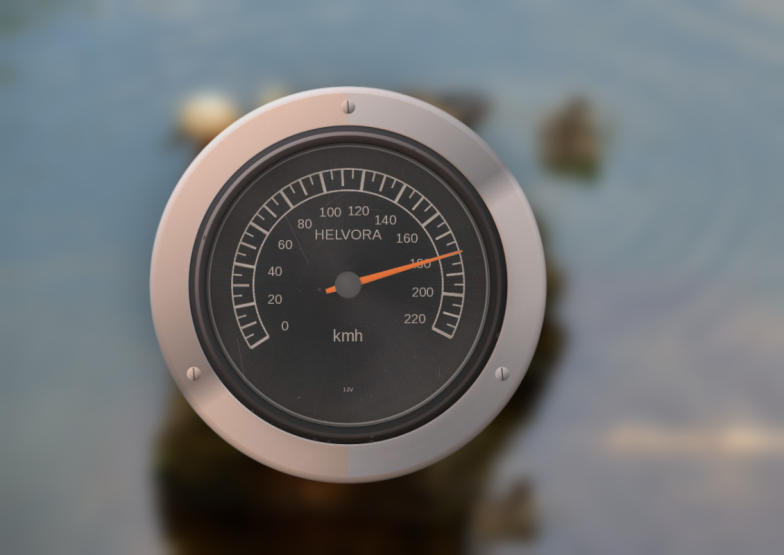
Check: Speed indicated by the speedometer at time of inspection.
180 km/h
